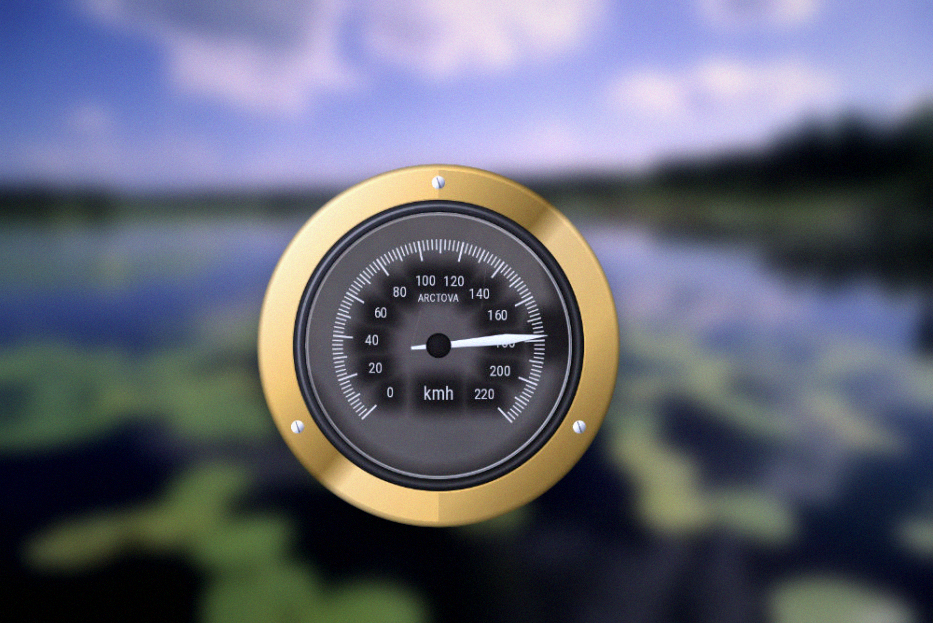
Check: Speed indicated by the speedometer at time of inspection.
178 km/h
